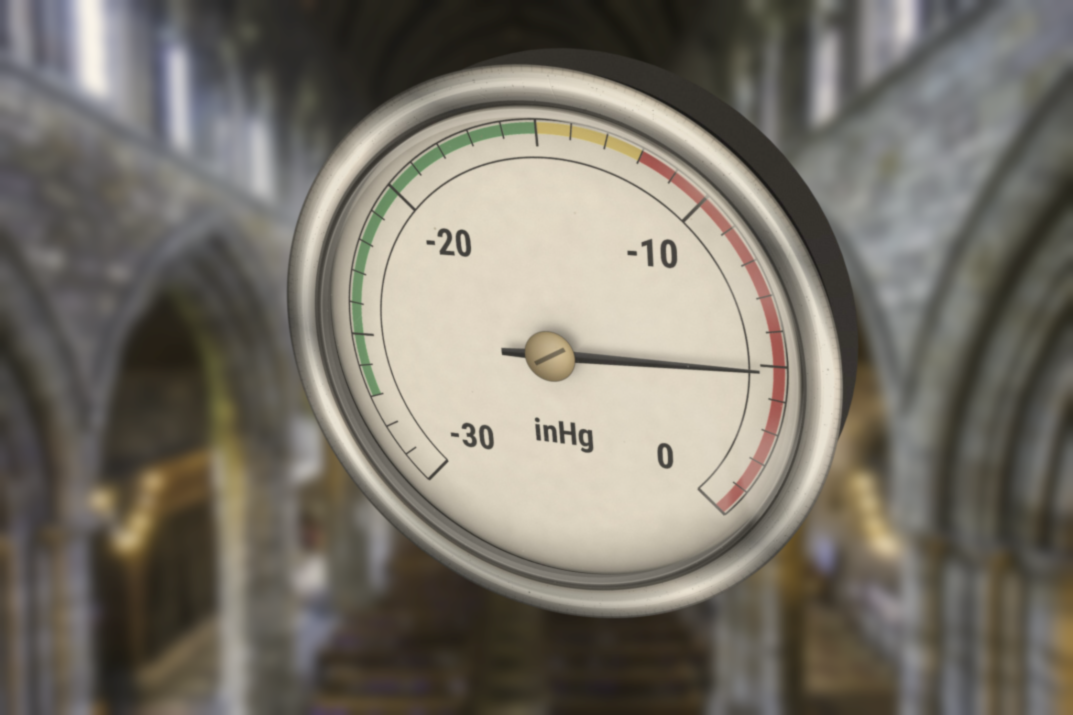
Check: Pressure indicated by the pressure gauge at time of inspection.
-5 inHg
